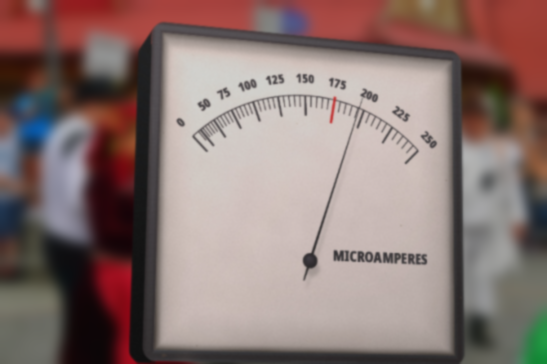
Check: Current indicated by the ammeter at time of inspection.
195 µA
